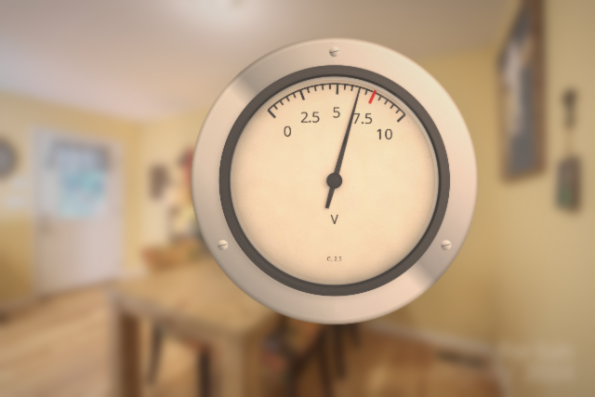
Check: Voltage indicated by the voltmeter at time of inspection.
6.5 V
